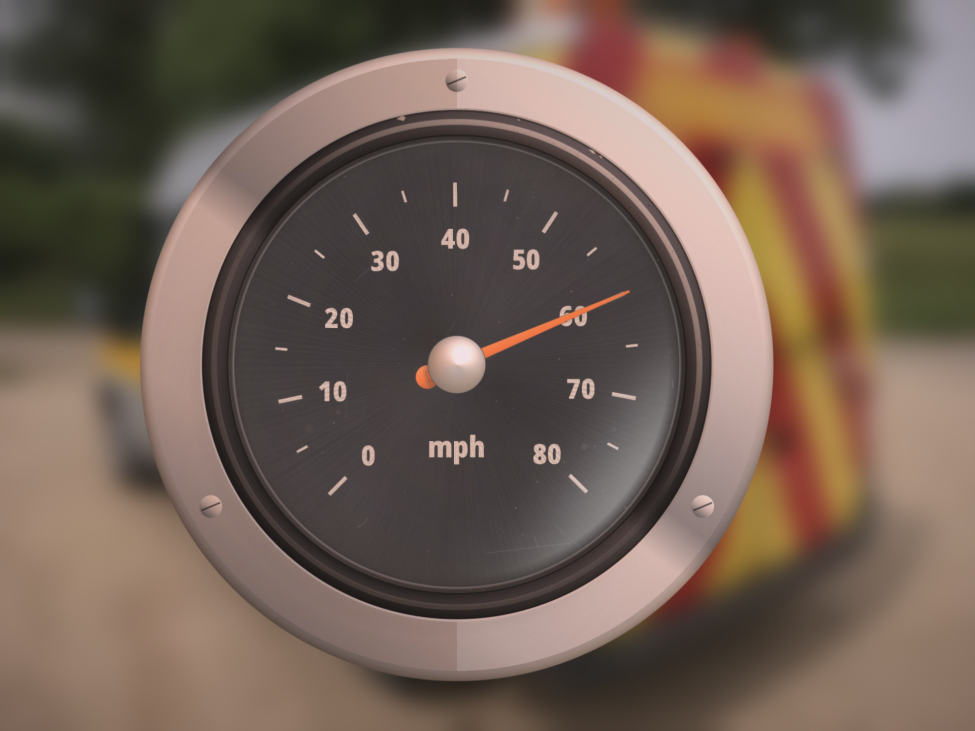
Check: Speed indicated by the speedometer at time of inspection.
60 mph
